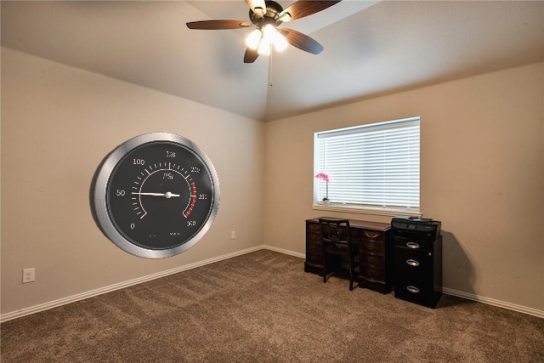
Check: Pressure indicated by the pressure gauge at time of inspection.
50 psi
